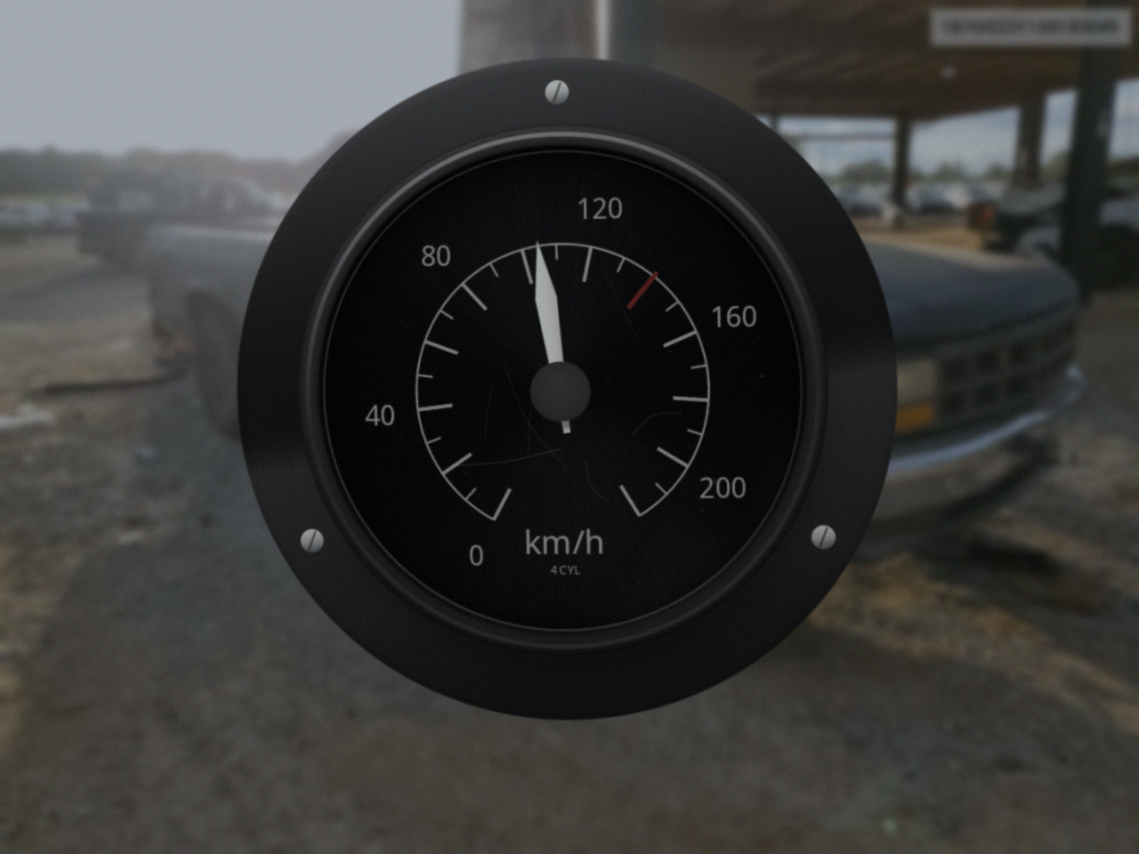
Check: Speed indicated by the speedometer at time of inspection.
105 km/h
